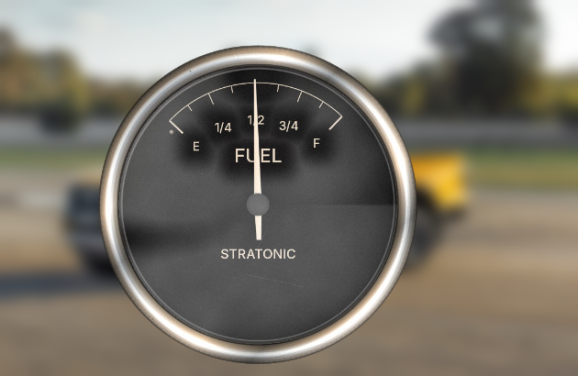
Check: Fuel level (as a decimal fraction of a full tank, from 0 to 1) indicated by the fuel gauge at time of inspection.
0.5
